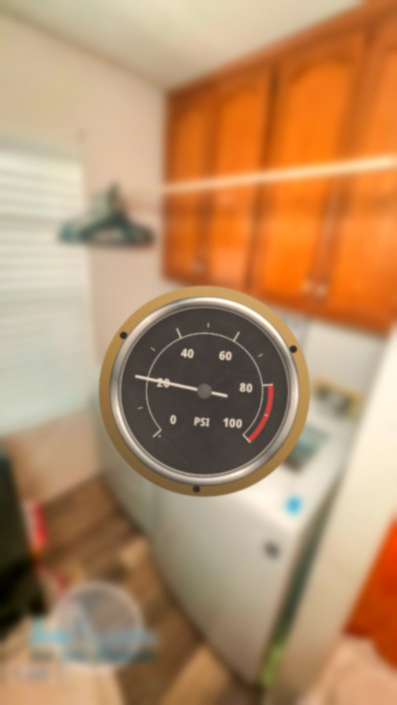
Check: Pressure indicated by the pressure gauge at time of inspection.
20 psi
